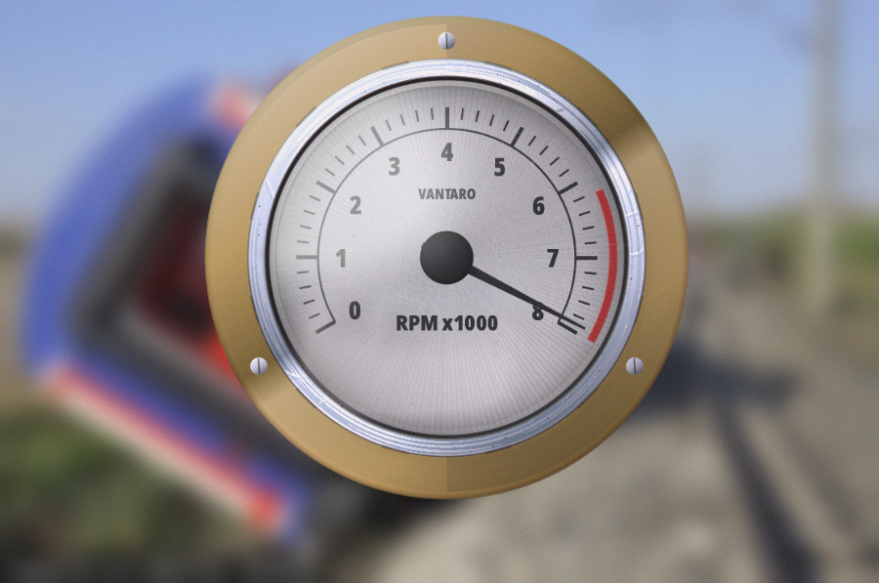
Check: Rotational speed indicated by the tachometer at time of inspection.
7900 rpm
